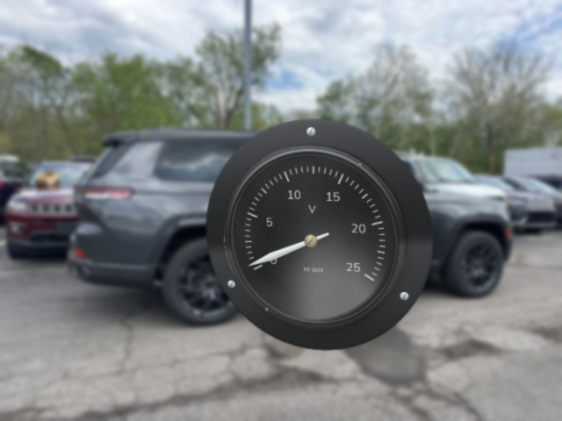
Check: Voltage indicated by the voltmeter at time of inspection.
0.5 V
